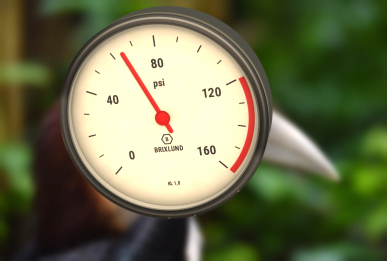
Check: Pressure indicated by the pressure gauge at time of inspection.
65 psi
